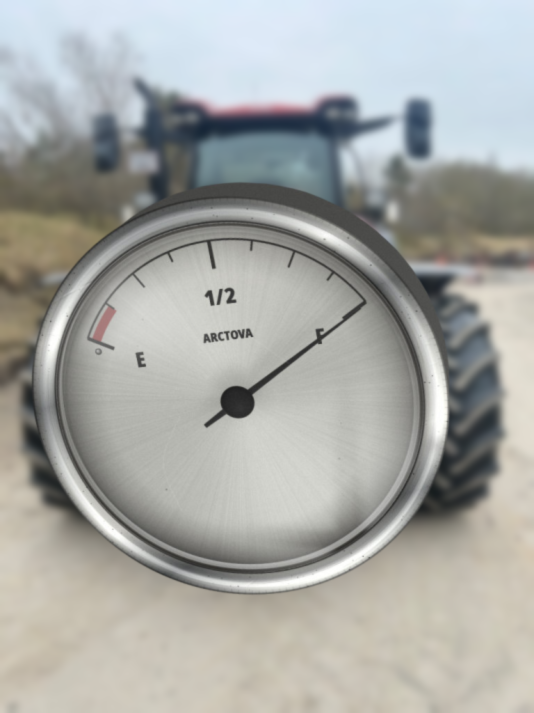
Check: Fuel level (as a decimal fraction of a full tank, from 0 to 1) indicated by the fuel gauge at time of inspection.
1
